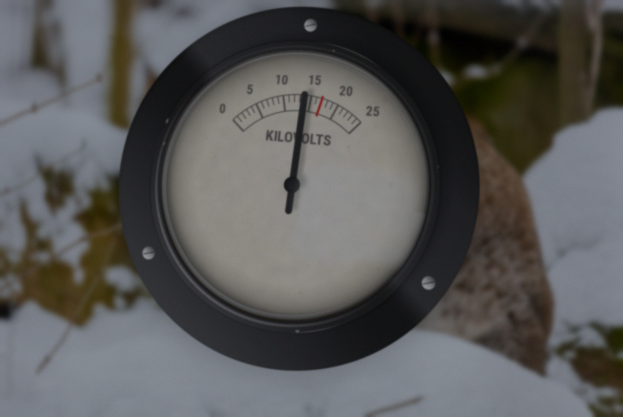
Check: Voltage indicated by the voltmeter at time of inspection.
14 kV
